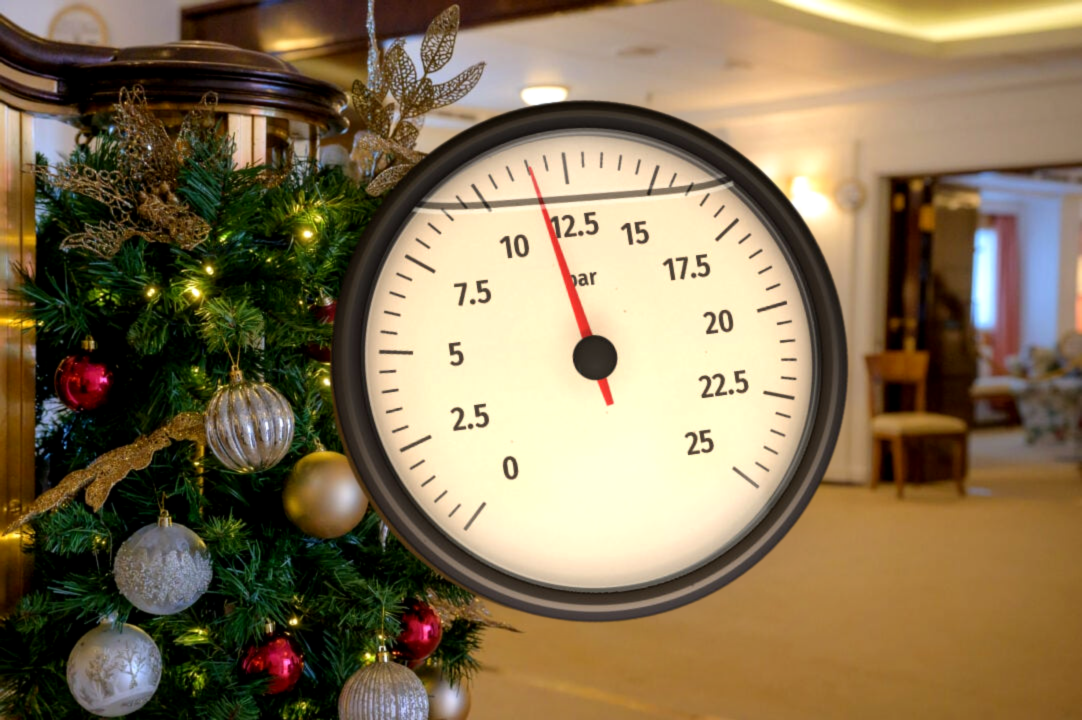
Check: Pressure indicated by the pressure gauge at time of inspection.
11.5 bar
